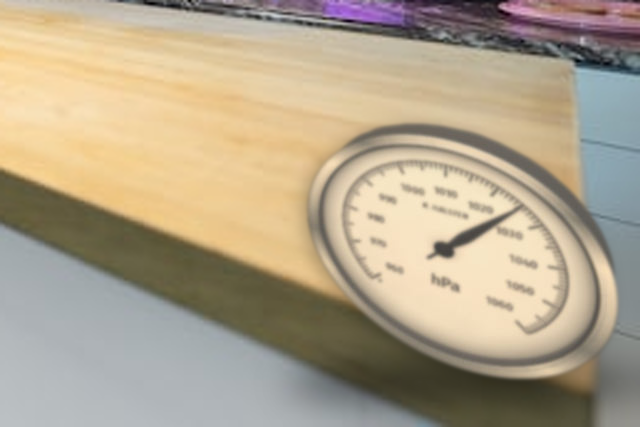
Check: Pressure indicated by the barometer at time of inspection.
1025 hPa
